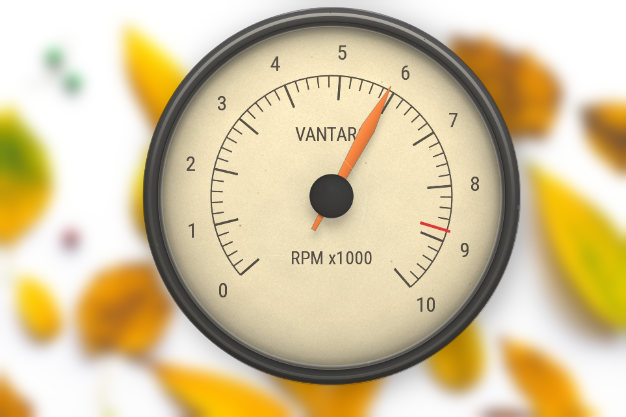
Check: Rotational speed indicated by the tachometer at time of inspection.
5900 rpm
